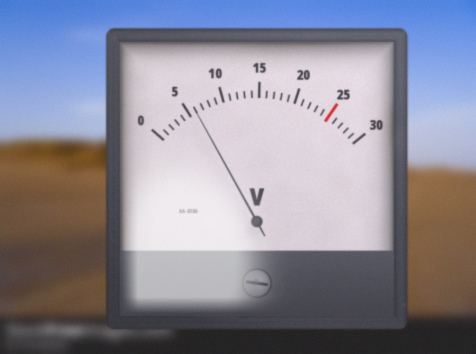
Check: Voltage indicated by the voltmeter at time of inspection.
6 V
